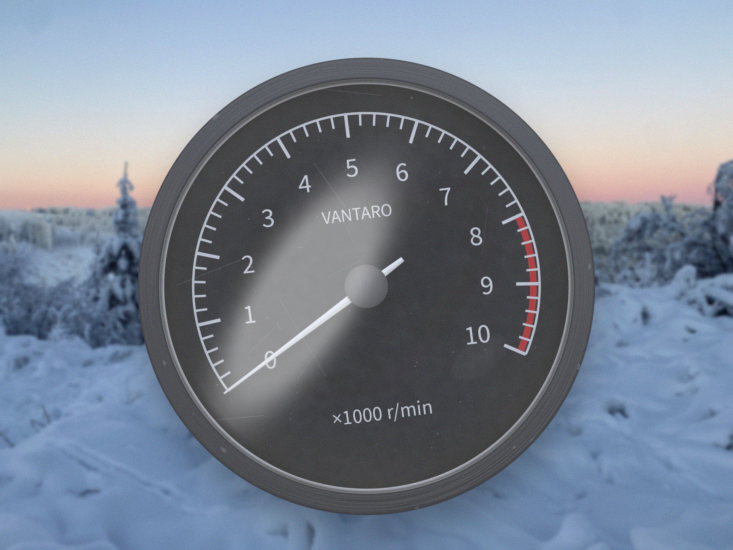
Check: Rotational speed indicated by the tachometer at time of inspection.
0 rpm
